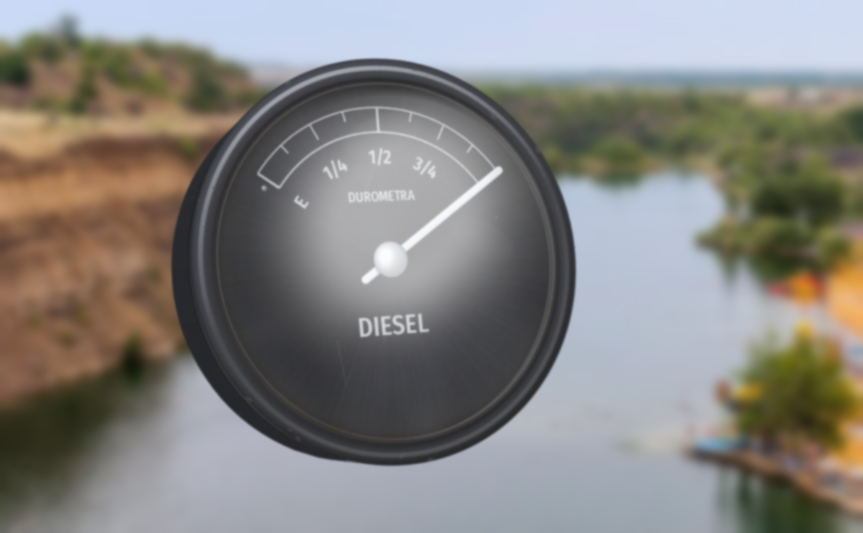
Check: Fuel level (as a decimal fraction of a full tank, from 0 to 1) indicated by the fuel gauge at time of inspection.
1
